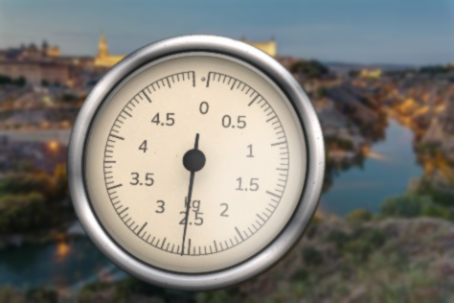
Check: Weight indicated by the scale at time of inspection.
2.55 kg
